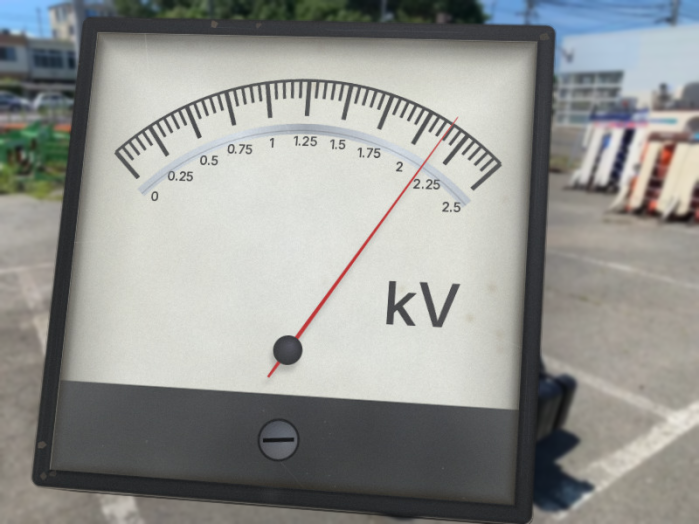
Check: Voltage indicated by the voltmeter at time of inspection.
2.15 kV
